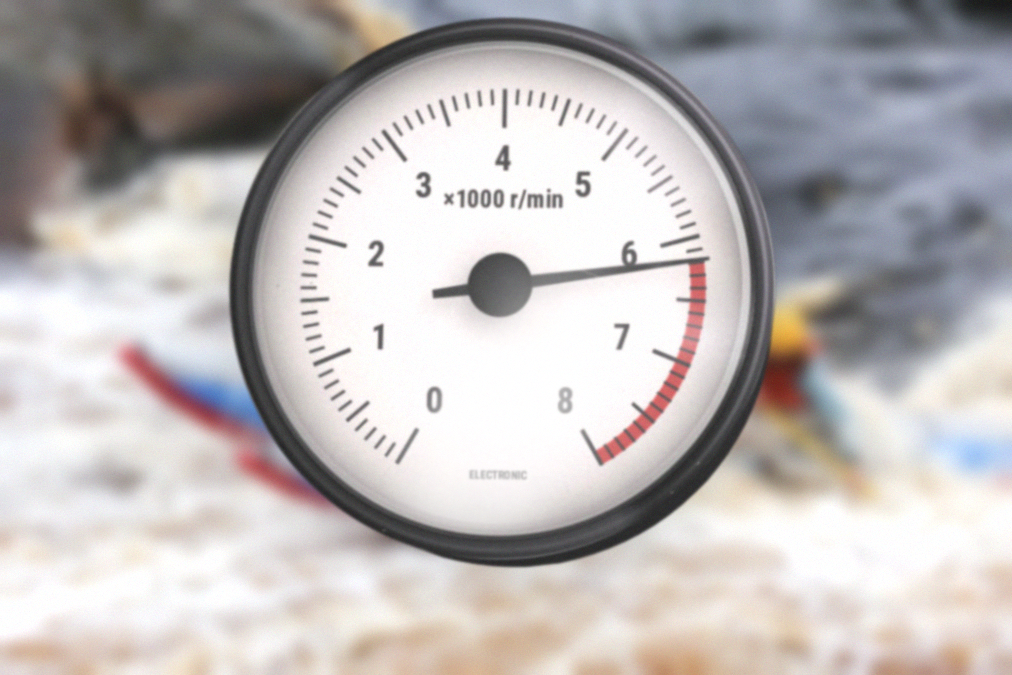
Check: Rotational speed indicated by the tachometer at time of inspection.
6200 rpm
